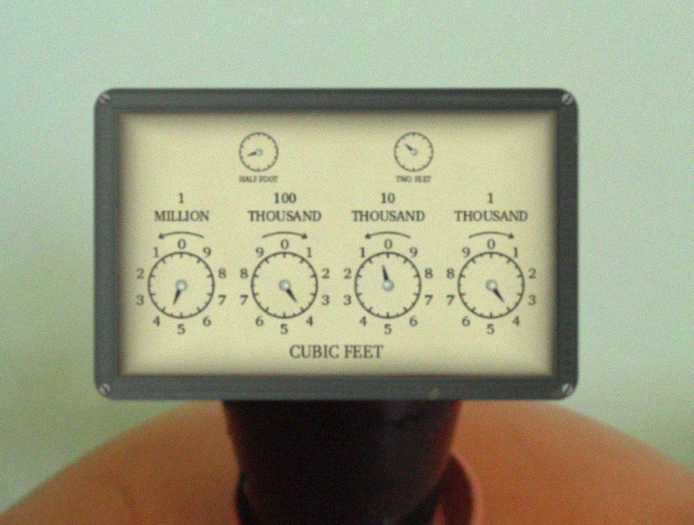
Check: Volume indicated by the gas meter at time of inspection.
440400 ft³
